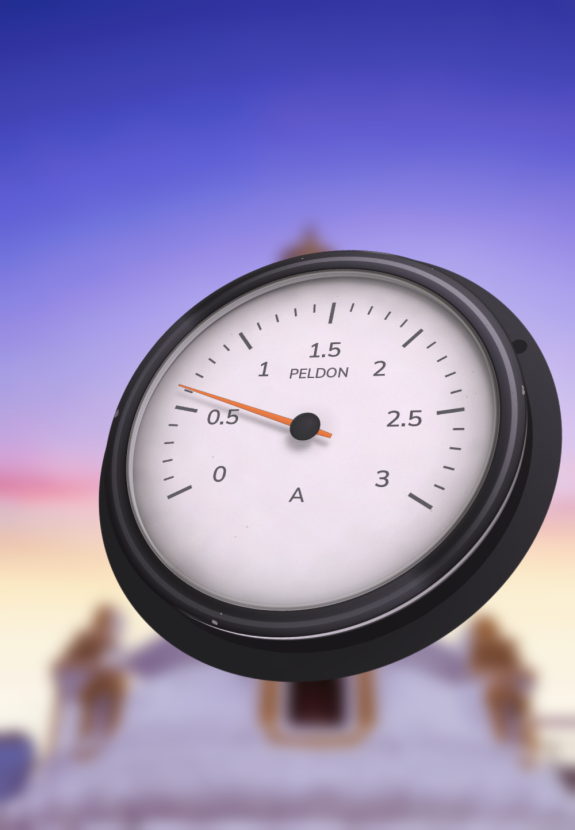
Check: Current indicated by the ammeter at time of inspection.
0.6 A
